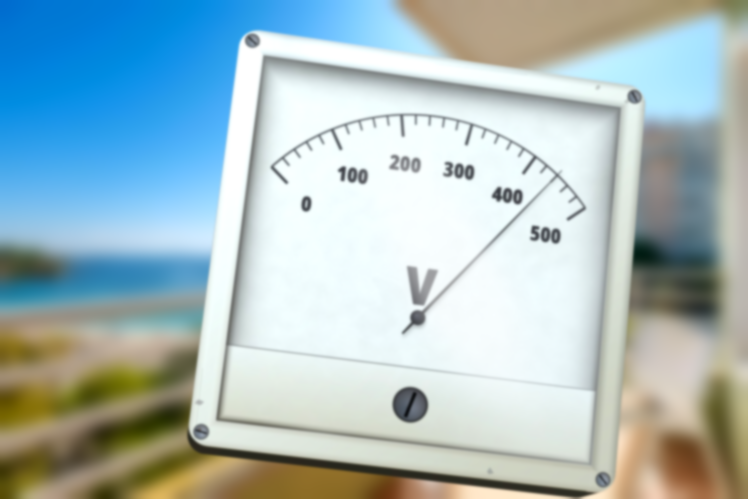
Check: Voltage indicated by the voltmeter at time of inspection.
440 V
